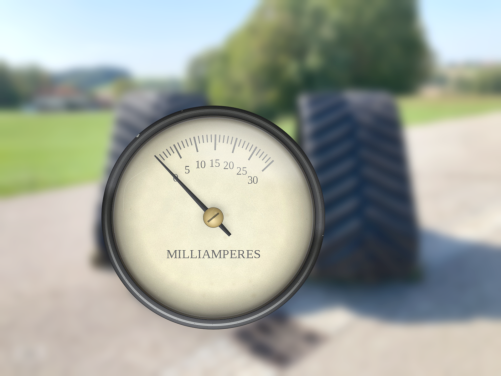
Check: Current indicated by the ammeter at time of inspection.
0 mA
